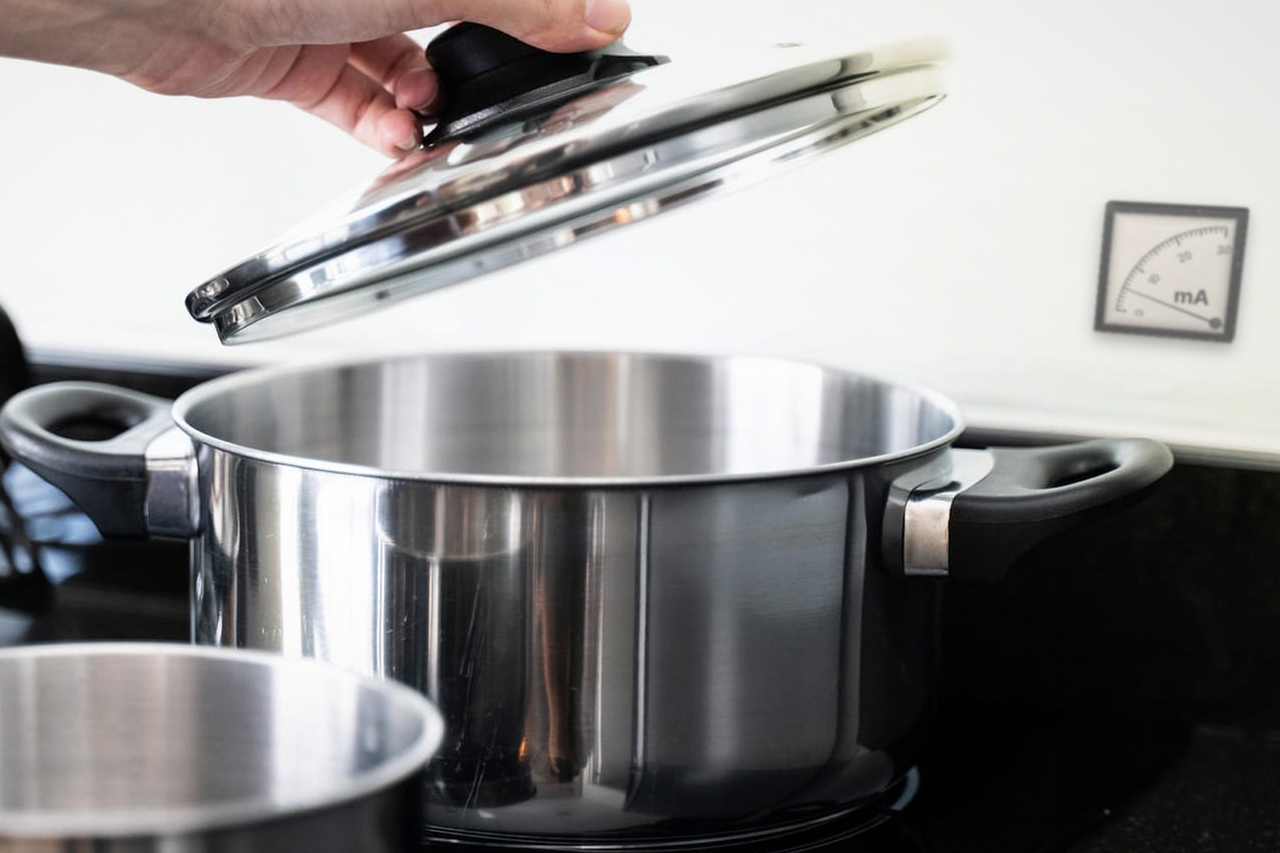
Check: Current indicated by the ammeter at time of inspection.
5 mA
